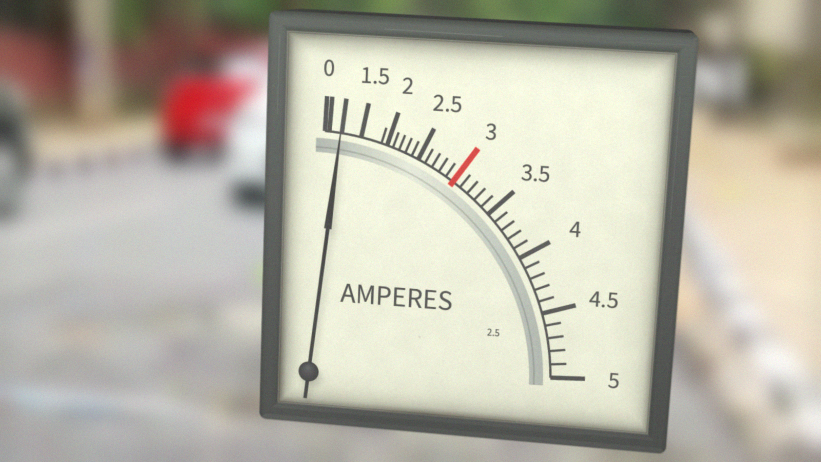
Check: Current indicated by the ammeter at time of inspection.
1 A
